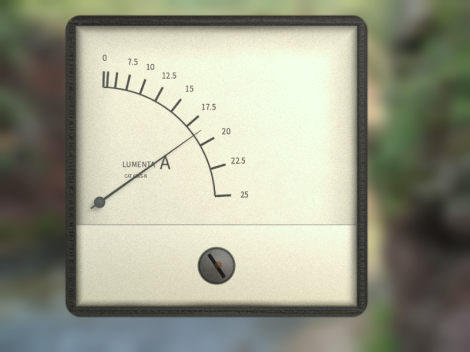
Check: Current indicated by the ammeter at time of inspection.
18.75 A
